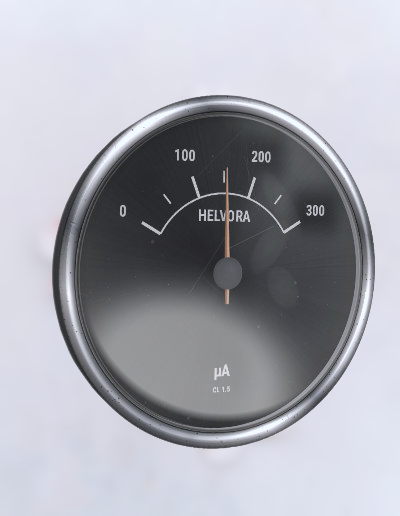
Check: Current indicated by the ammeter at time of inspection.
150 µA
